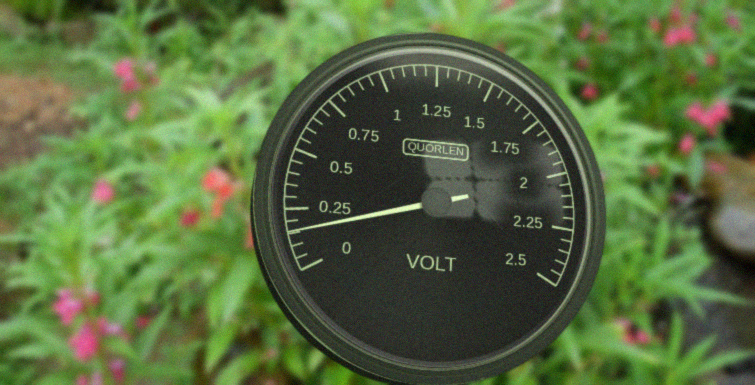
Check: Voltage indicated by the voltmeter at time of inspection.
0.15 V
